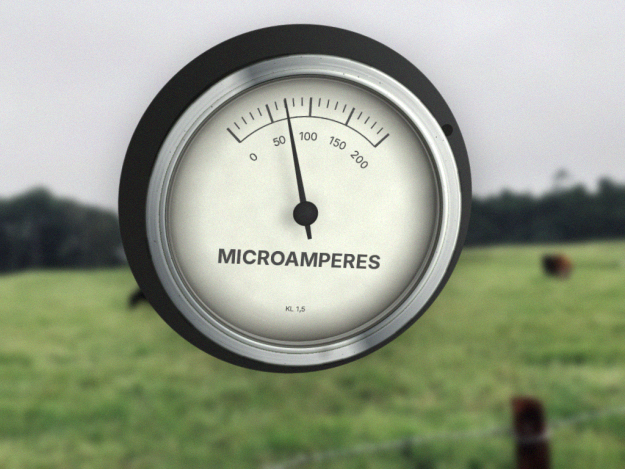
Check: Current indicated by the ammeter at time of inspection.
70 µA
